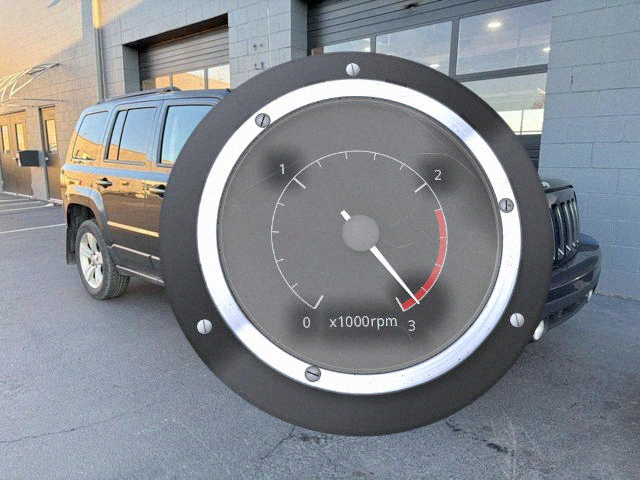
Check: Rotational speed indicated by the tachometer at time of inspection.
2900 rpm
